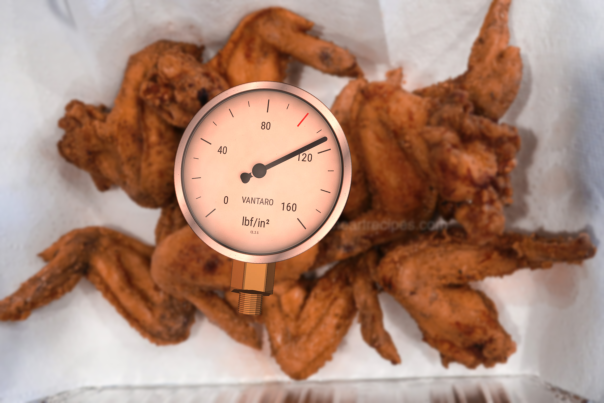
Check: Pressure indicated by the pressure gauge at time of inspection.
115 psi
